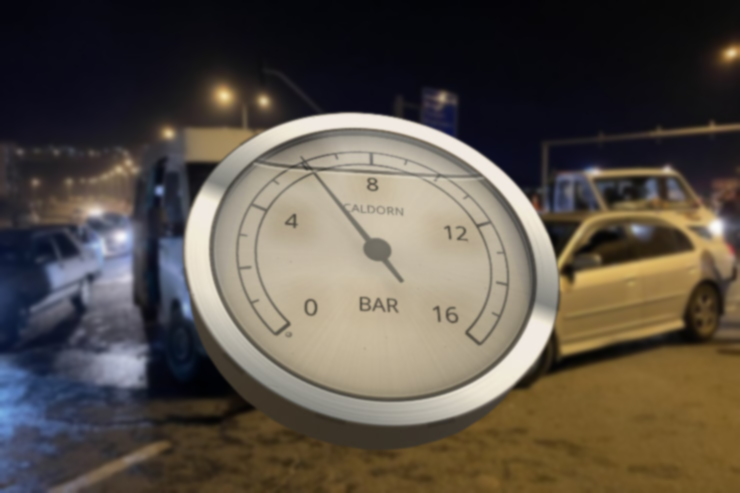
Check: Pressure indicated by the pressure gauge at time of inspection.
6 bar
